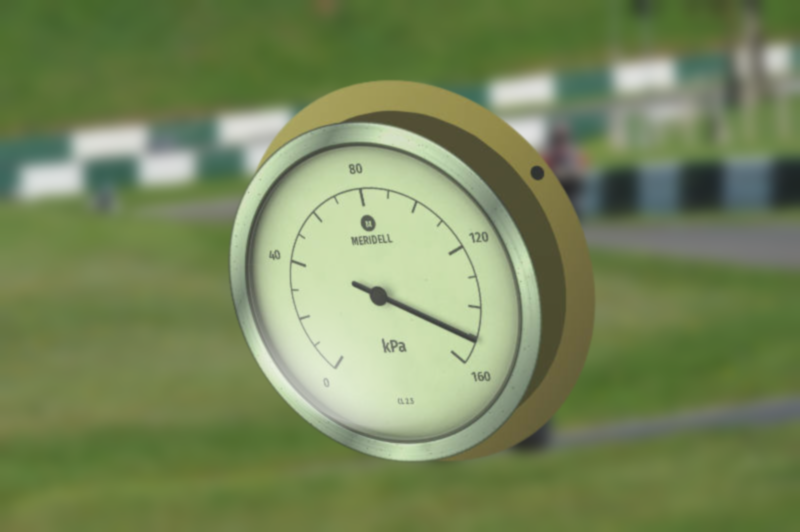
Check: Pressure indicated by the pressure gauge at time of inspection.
150 kPa
